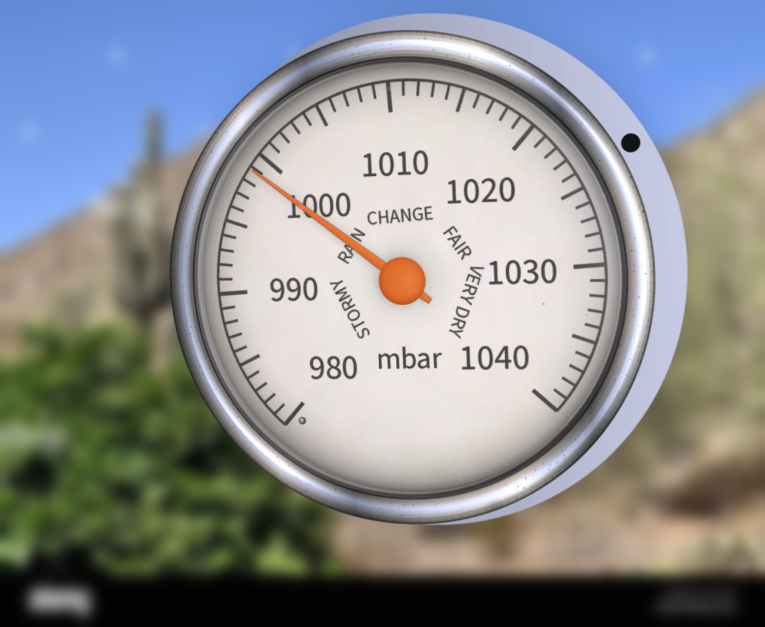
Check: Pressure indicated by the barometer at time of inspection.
999 mbar
